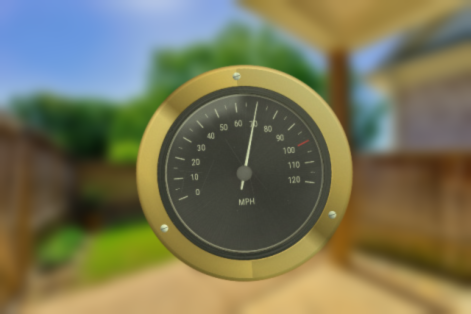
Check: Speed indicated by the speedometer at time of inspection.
70 mph
